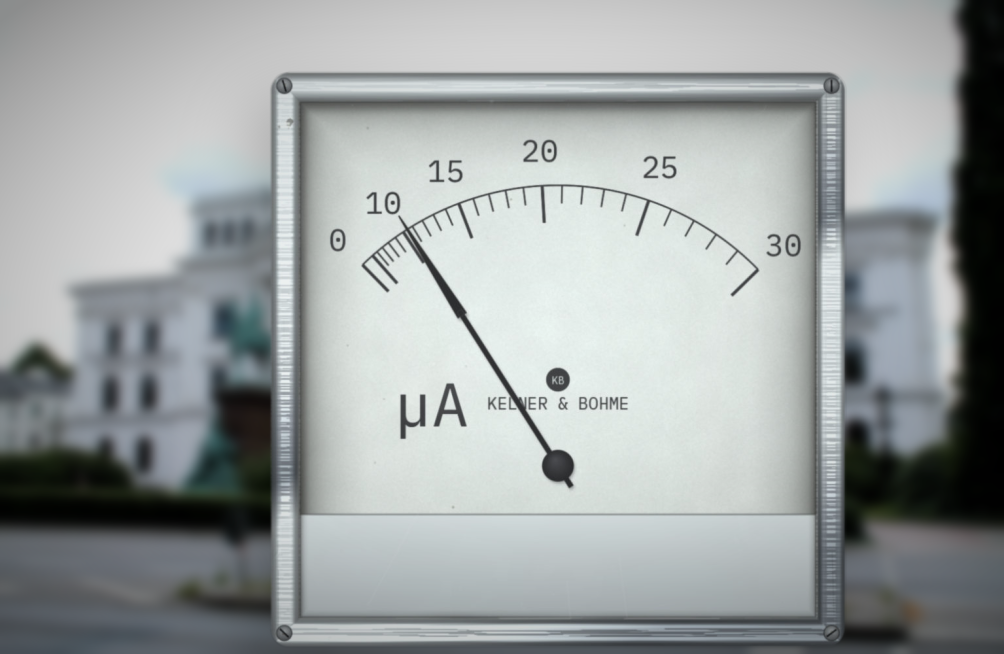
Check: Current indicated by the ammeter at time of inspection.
10.5 µA
